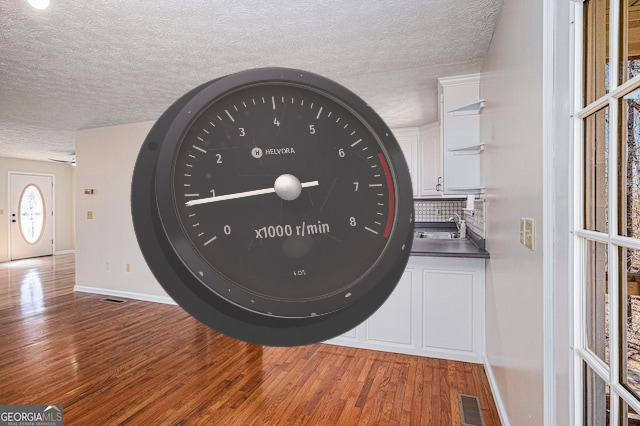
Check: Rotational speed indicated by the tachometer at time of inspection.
800 rpm
